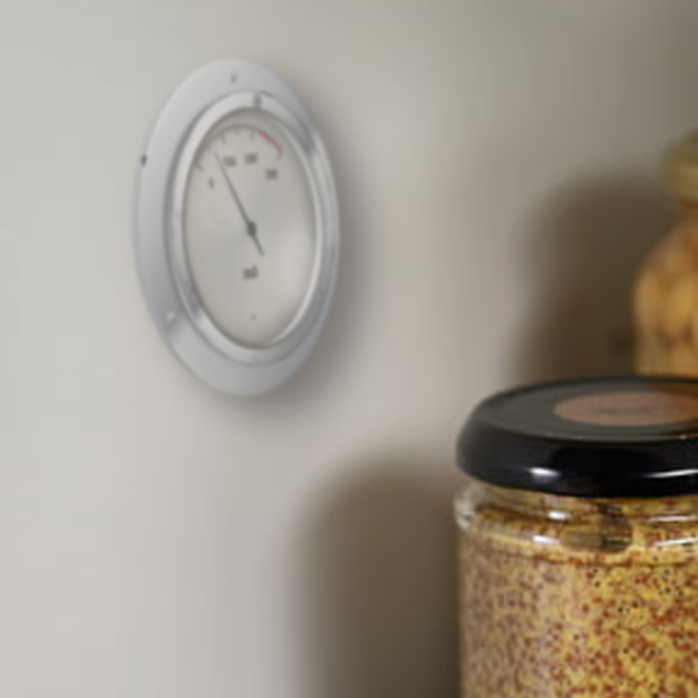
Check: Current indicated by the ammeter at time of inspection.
50 mA
